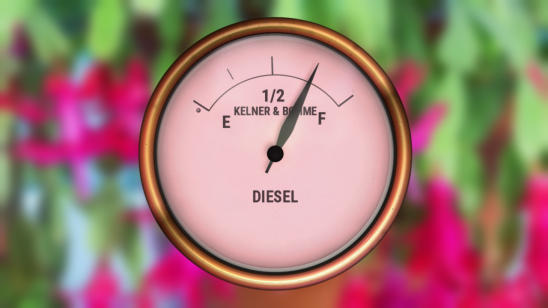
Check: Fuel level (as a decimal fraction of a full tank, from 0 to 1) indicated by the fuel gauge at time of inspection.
0.75
